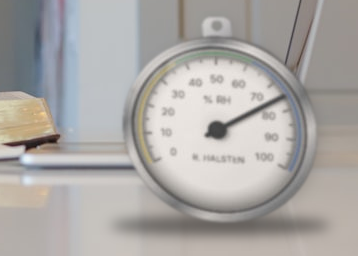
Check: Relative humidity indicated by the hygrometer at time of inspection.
75 %
